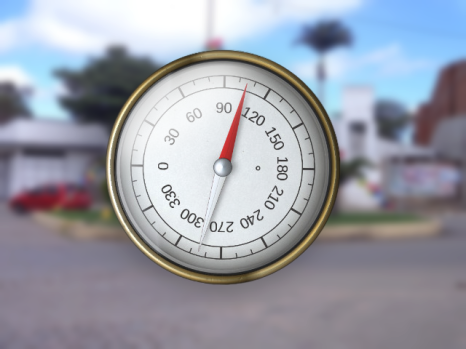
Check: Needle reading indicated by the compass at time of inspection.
105 °
